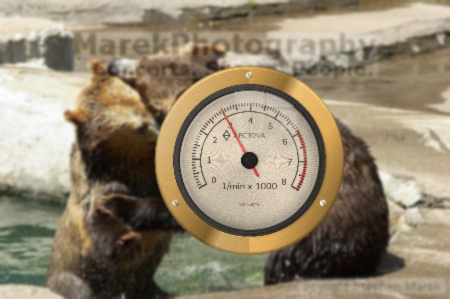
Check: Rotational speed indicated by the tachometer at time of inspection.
3000 rpm
